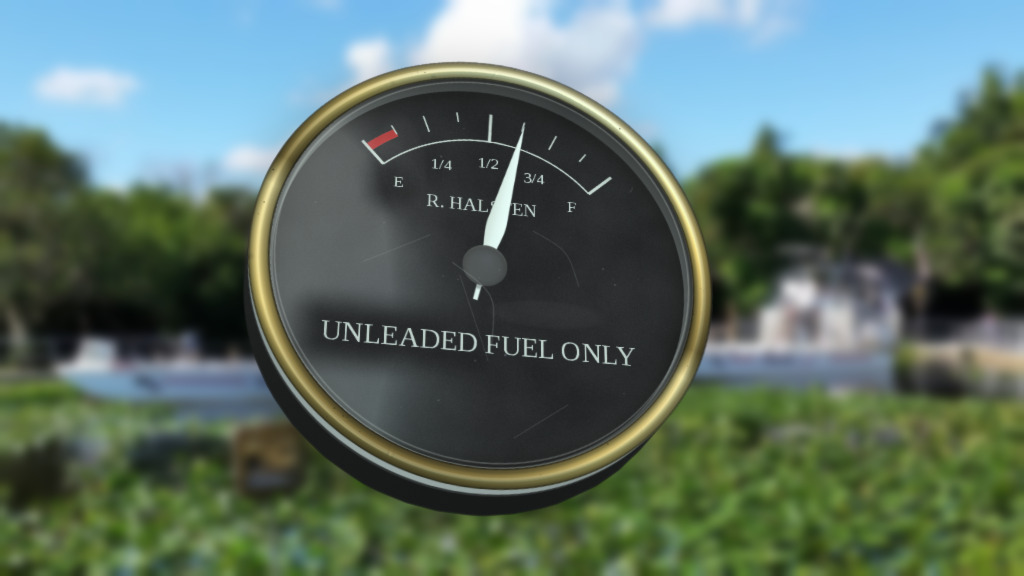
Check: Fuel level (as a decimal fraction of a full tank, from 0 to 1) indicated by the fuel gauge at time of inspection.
0.625
